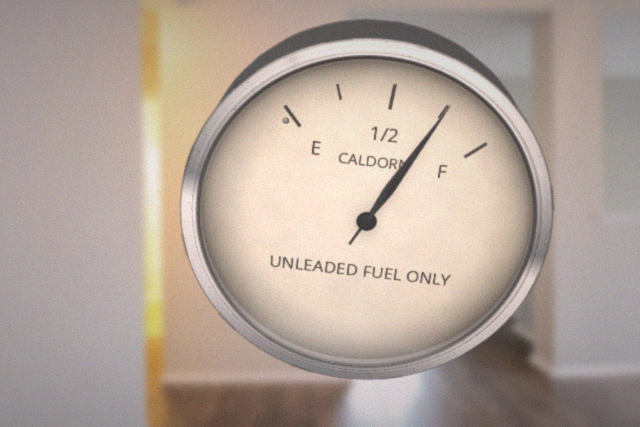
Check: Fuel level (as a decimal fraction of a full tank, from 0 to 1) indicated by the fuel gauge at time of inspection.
0.75
